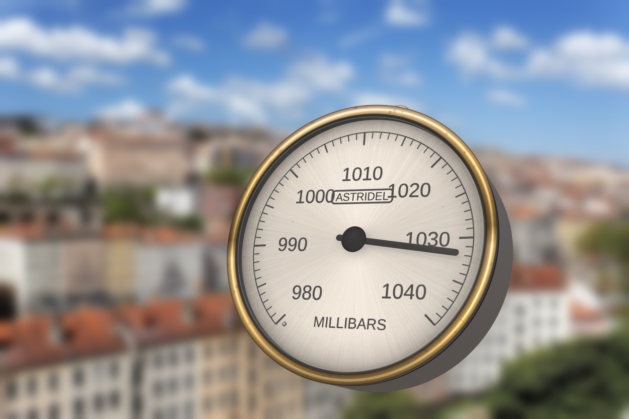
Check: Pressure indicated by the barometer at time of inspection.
1032 mbar
